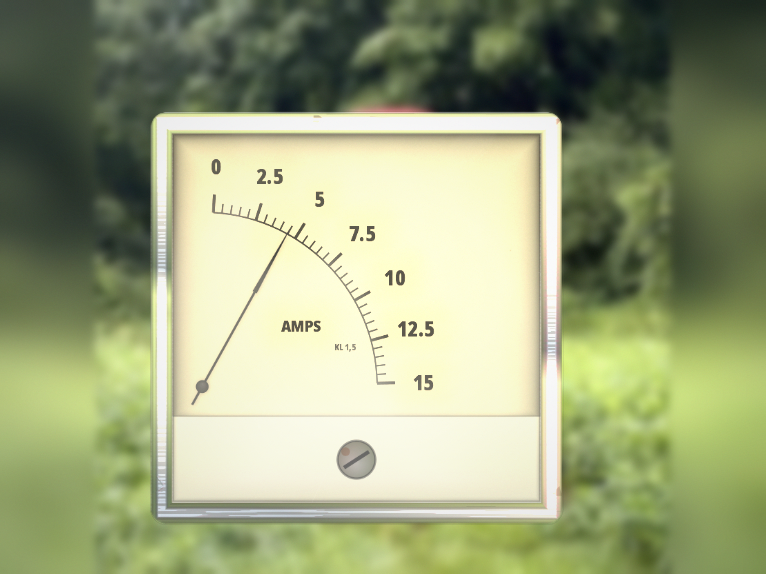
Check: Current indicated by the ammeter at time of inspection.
4.5 A
